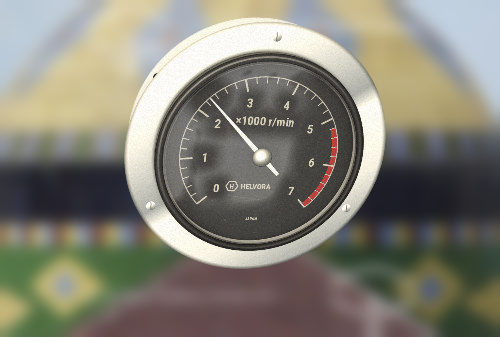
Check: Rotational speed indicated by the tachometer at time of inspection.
2300 rpm
